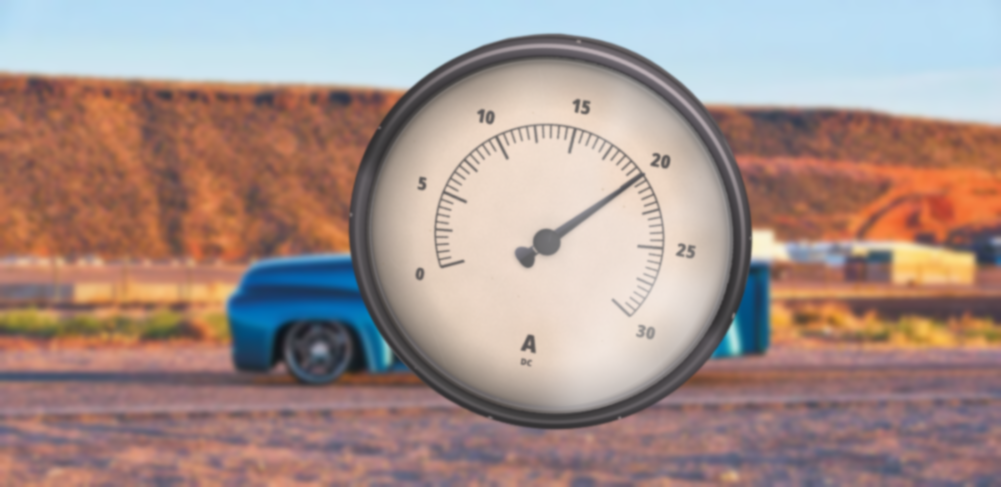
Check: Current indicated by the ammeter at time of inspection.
20 A
